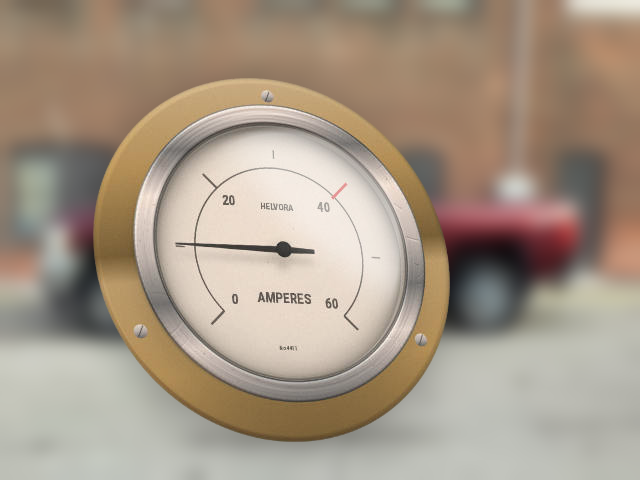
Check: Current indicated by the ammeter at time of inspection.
10 A
